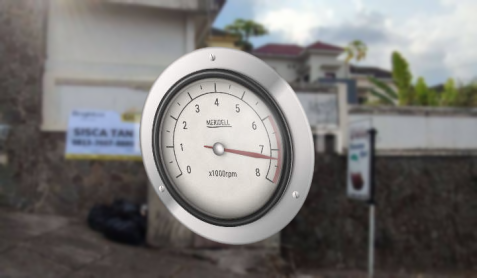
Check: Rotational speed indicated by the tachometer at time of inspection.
7250 rpm
